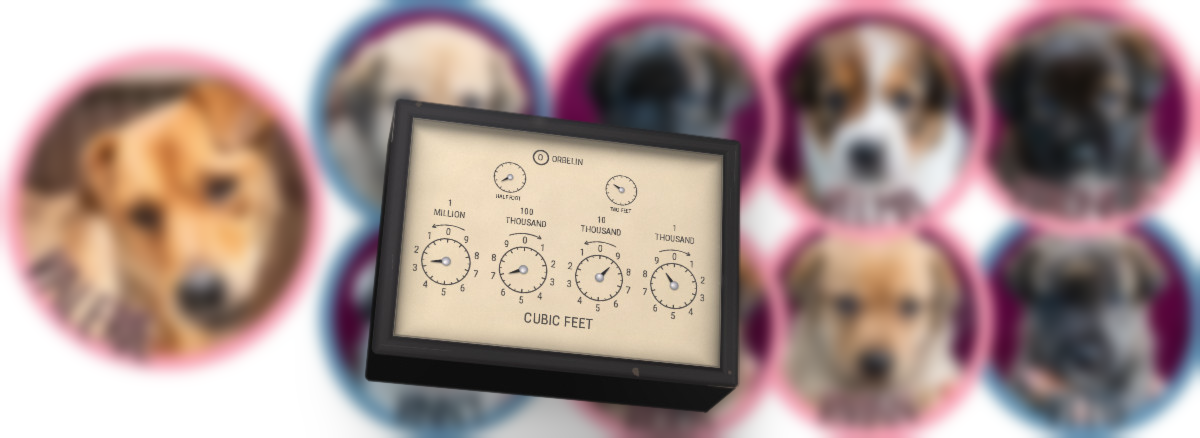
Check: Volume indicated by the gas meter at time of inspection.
268900 ft³
